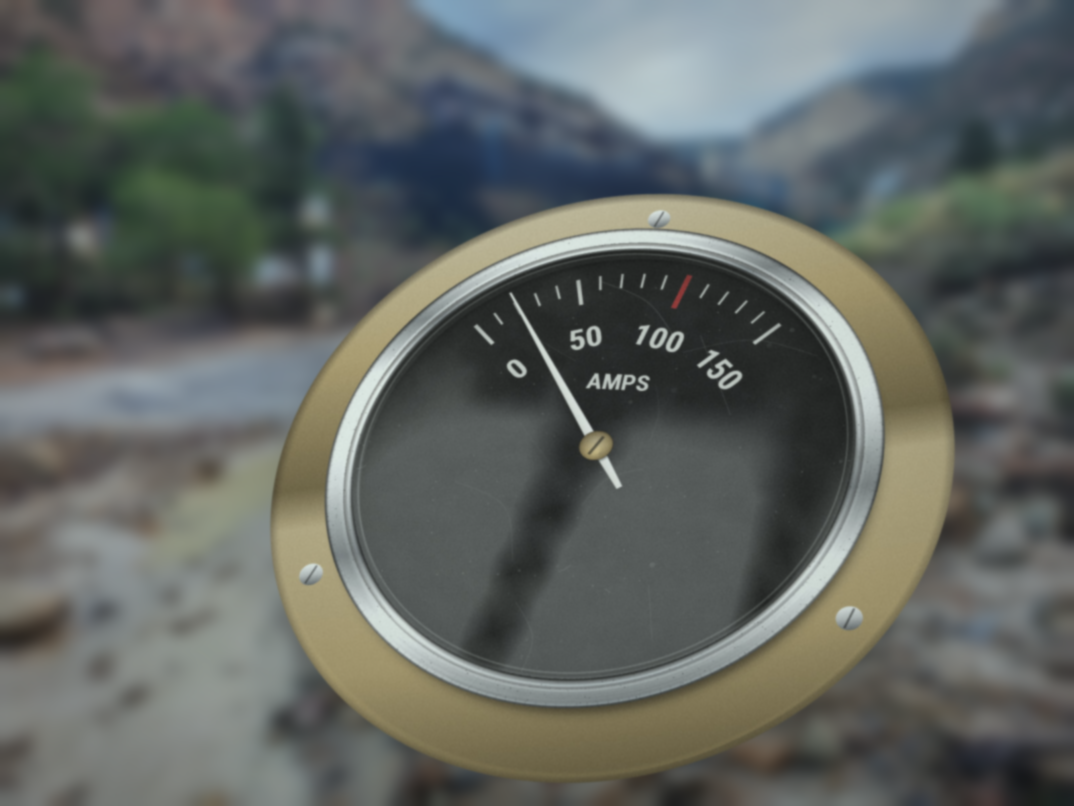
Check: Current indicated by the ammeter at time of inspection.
20 A
